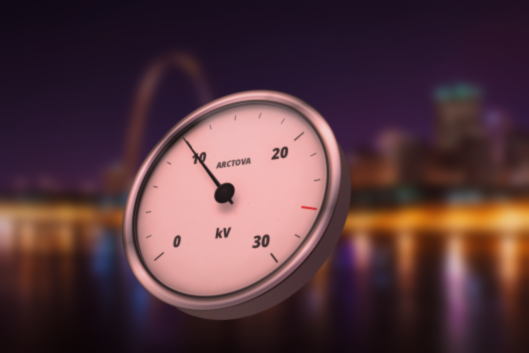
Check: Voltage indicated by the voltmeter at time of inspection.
10 kV
